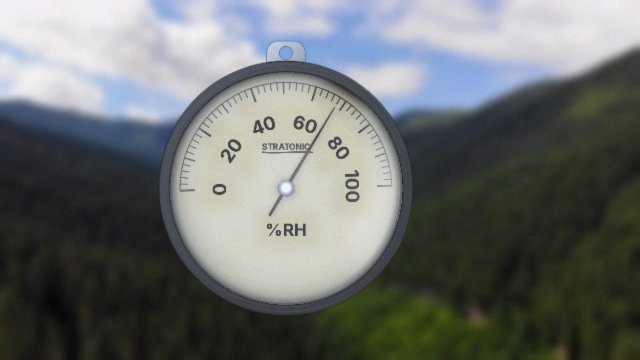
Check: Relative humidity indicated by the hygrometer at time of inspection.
68 %
